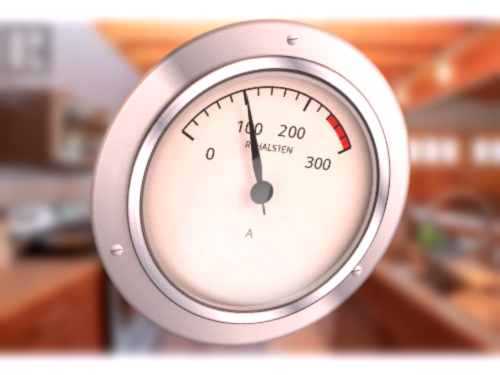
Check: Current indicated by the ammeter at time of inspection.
100 A
